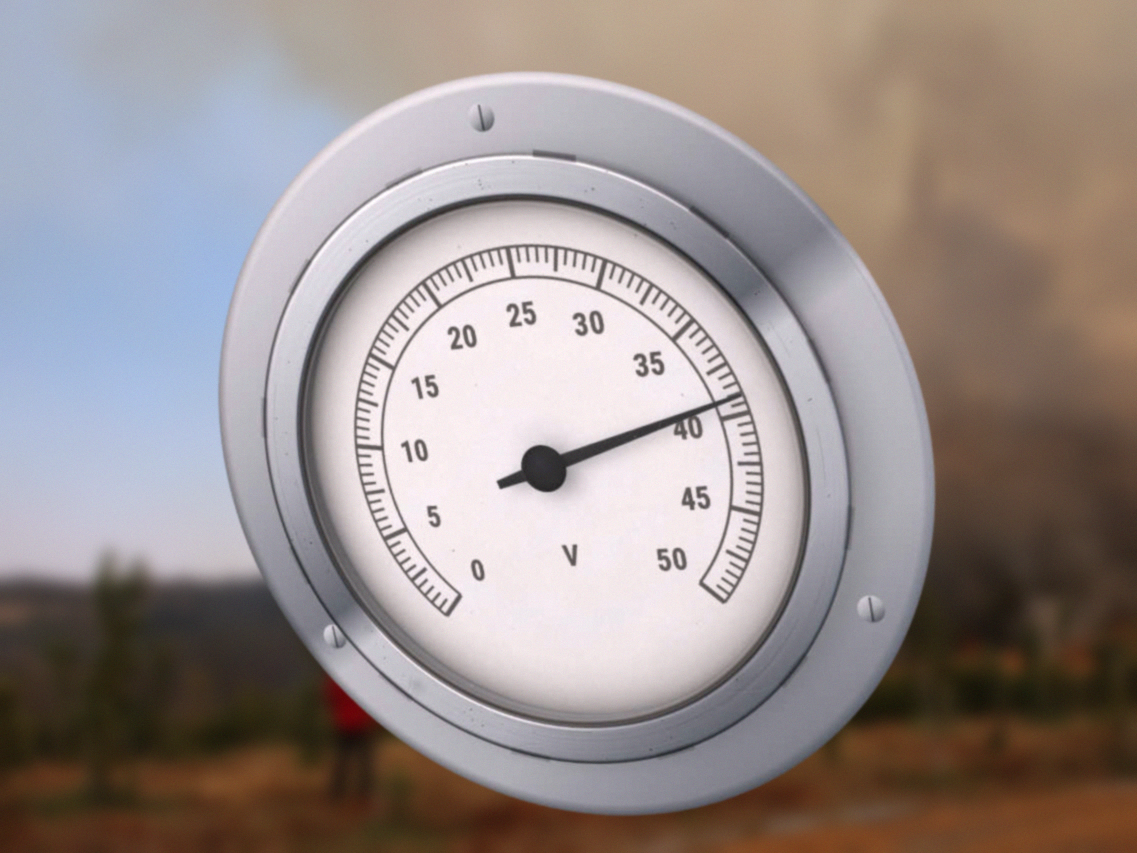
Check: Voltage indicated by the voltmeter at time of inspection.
39 V
